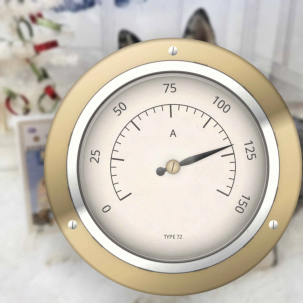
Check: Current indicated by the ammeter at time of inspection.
120 A
